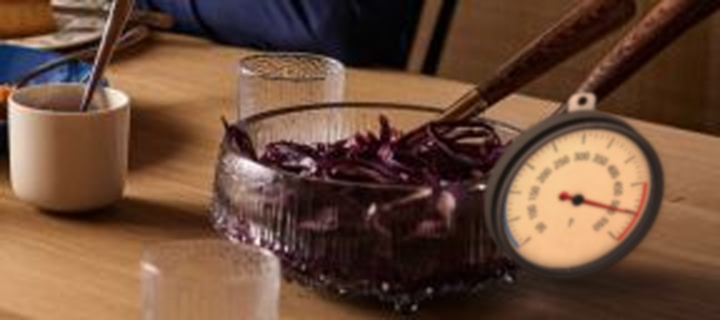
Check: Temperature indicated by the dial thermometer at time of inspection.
500 °F
